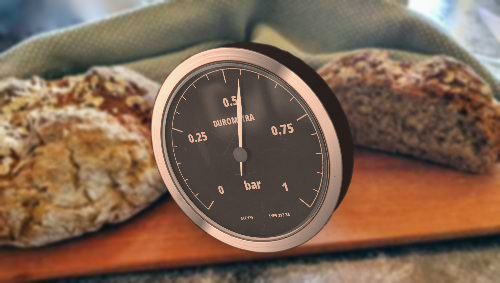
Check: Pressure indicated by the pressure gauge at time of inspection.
0.55 bar
